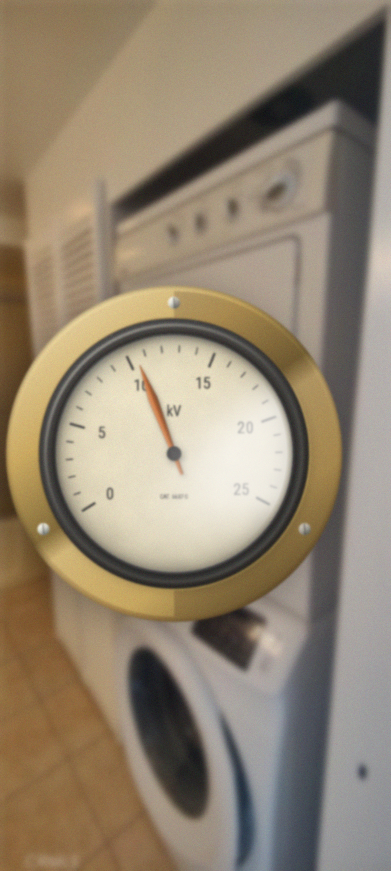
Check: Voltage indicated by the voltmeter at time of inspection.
10.5 kV
